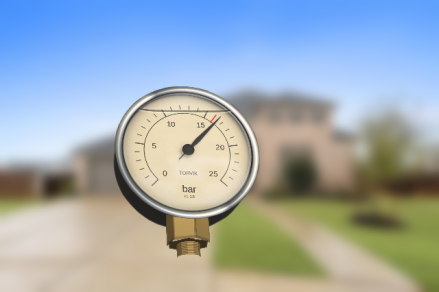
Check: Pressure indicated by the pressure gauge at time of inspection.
16.5 bar
